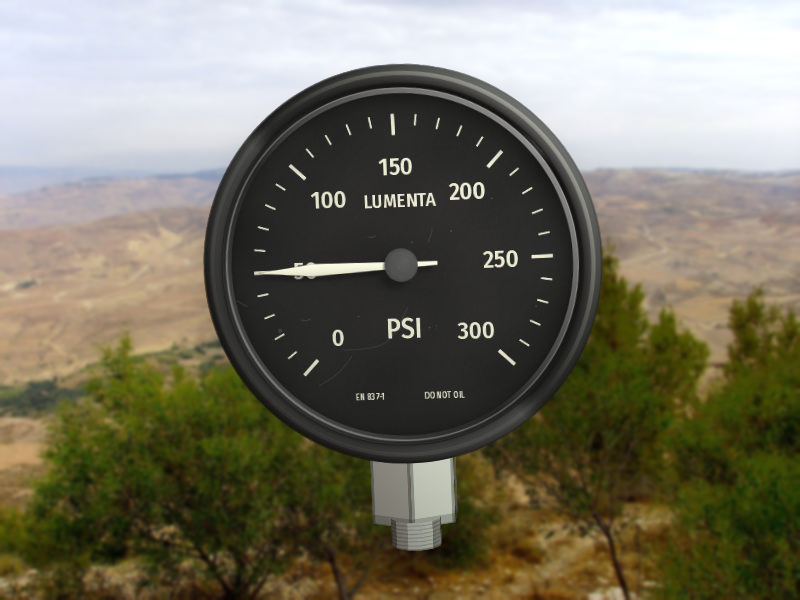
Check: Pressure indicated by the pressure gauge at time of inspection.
50 psi
